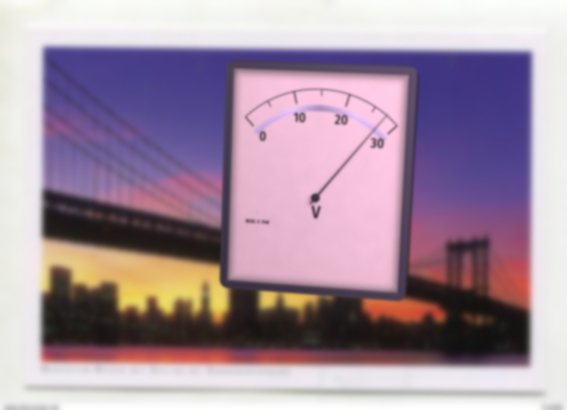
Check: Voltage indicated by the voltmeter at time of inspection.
27.5 V
